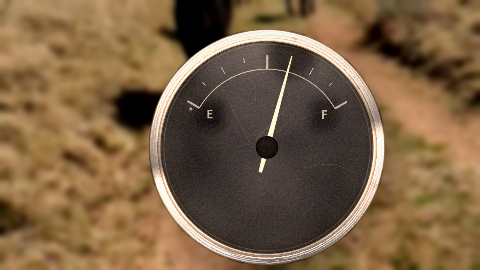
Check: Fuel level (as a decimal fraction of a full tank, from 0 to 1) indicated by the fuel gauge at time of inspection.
0.625
